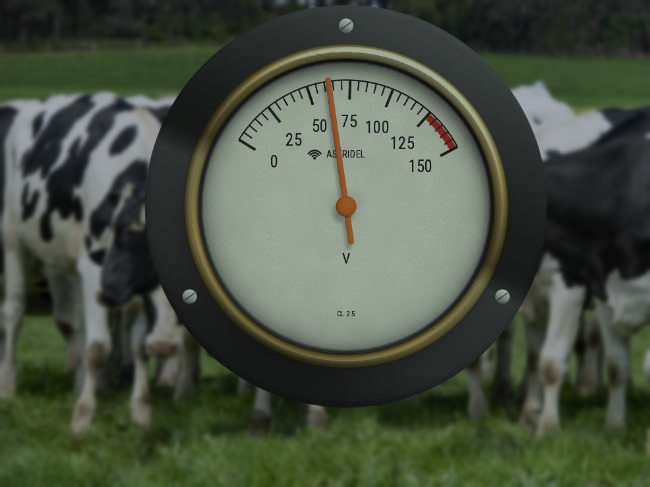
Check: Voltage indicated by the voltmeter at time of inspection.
62.5 V
